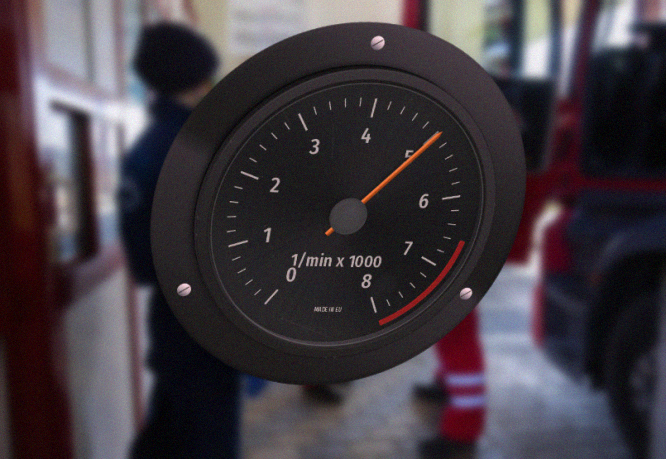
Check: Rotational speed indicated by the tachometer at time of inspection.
5000 rpm
